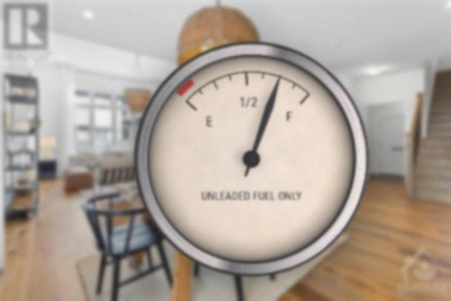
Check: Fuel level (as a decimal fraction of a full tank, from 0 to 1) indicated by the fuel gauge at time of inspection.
0.75
